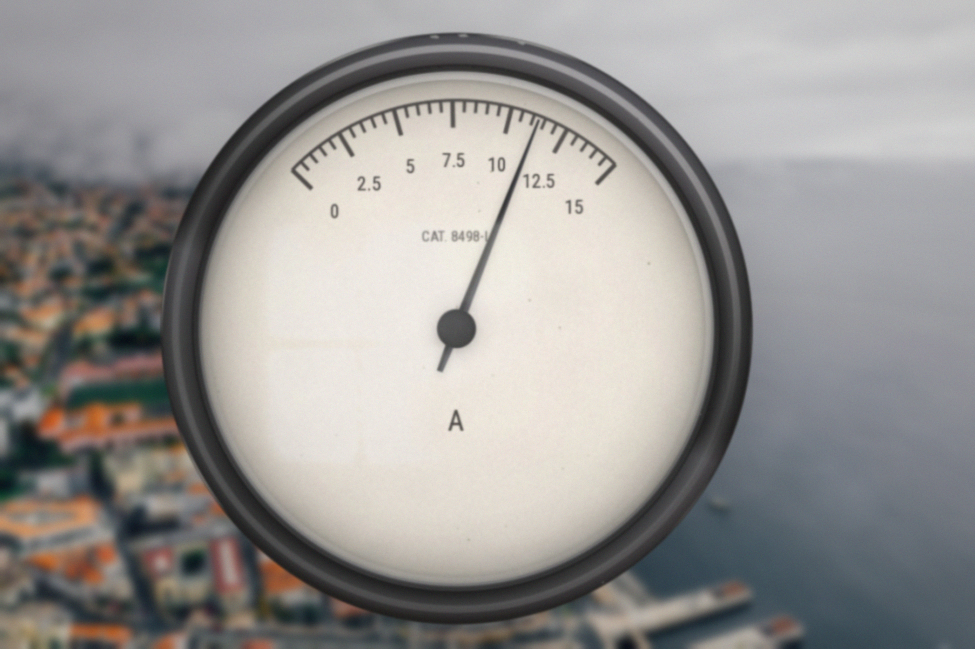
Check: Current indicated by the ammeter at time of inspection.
11.25 A
